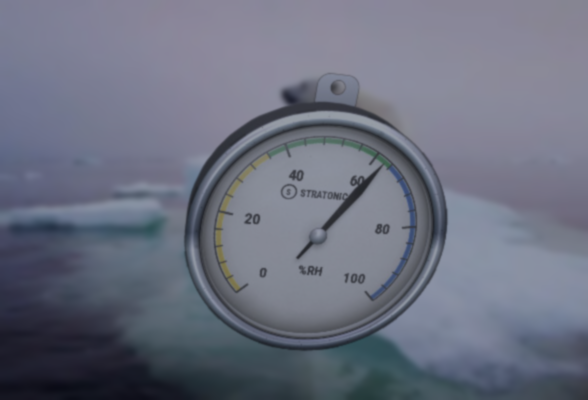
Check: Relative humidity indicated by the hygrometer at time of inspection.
62 %
